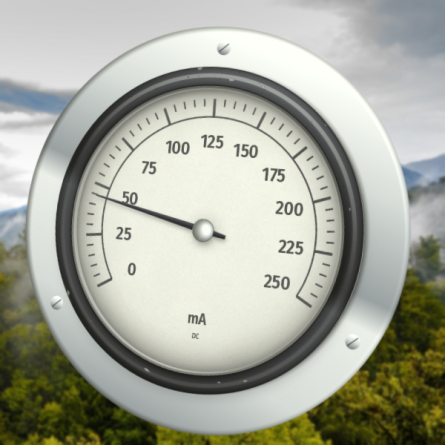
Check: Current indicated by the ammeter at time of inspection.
45 mA
